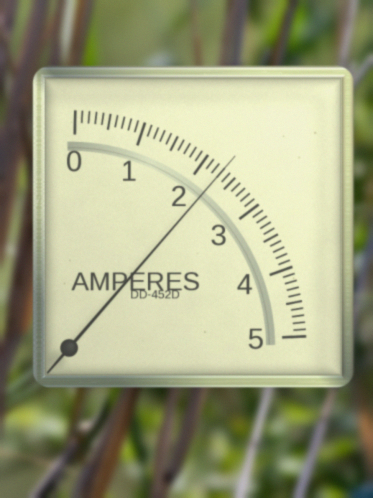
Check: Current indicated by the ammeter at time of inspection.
2.3 A
